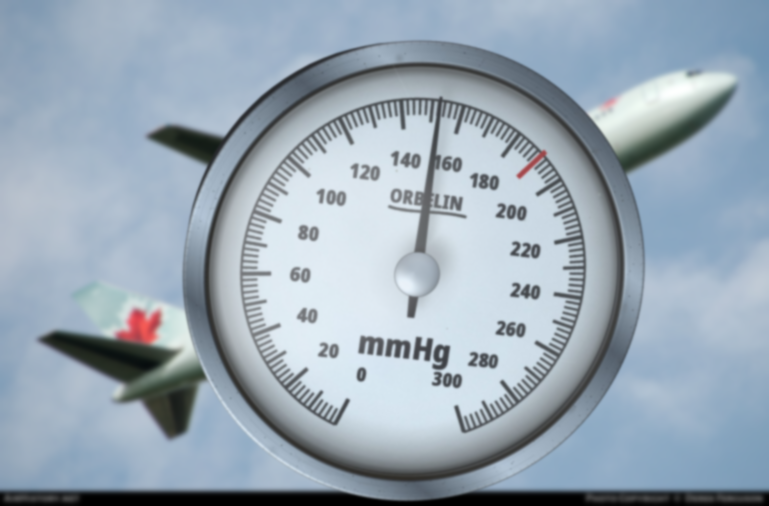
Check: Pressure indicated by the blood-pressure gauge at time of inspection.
152 mmHg
